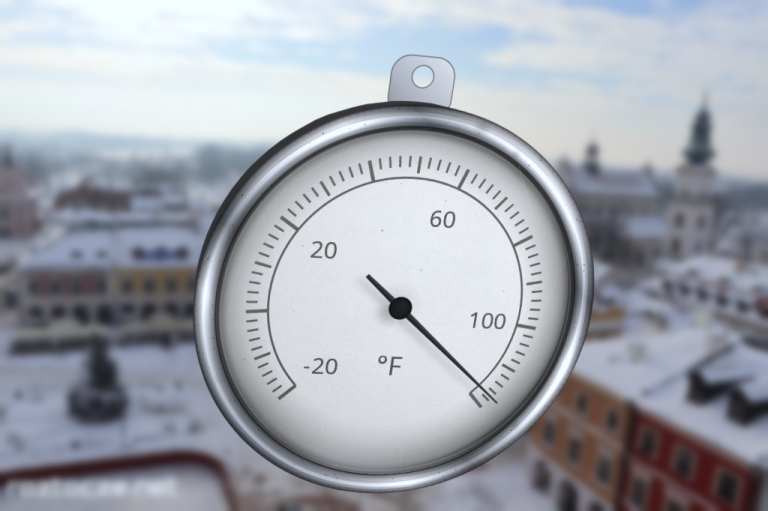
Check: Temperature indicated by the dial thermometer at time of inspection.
117 °F
